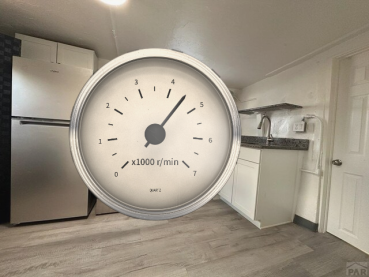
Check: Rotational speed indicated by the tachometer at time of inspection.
4500 rpm
